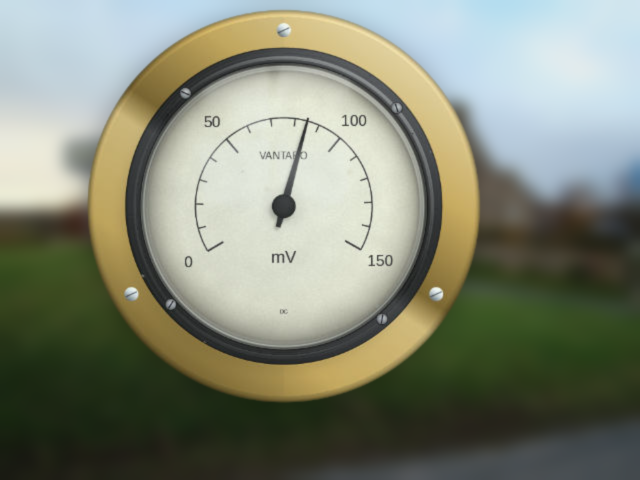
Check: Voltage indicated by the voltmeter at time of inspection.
85 mV
